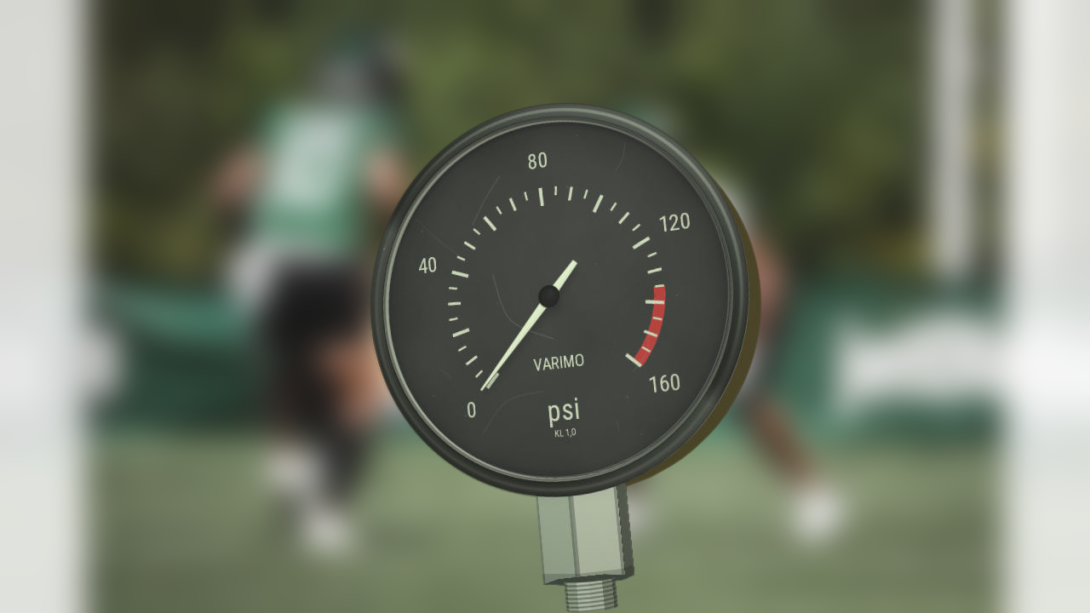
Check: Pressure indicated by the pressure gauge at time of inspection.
0 psi
